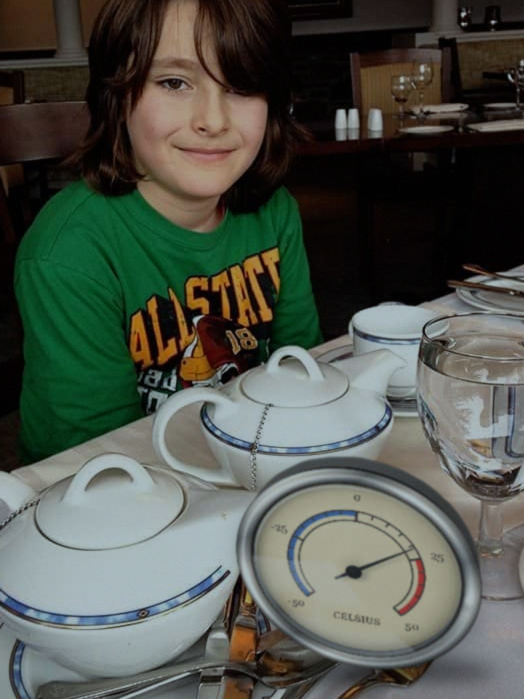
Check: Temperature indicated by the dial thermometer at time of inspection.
20 °C
